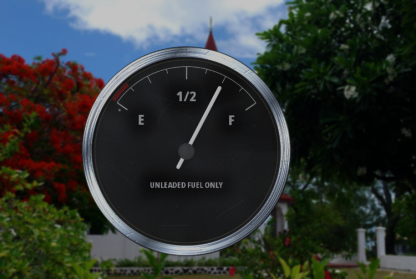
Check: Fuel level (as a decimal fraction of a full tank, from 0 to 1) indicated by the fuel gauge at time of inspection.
0.75
